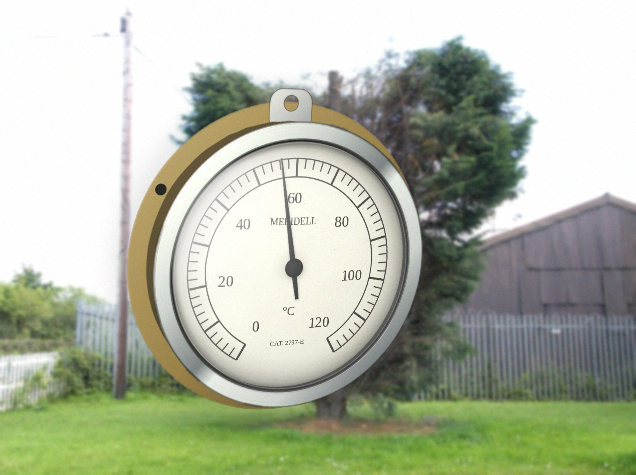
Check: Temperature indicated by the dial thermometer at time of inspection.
56 °C
